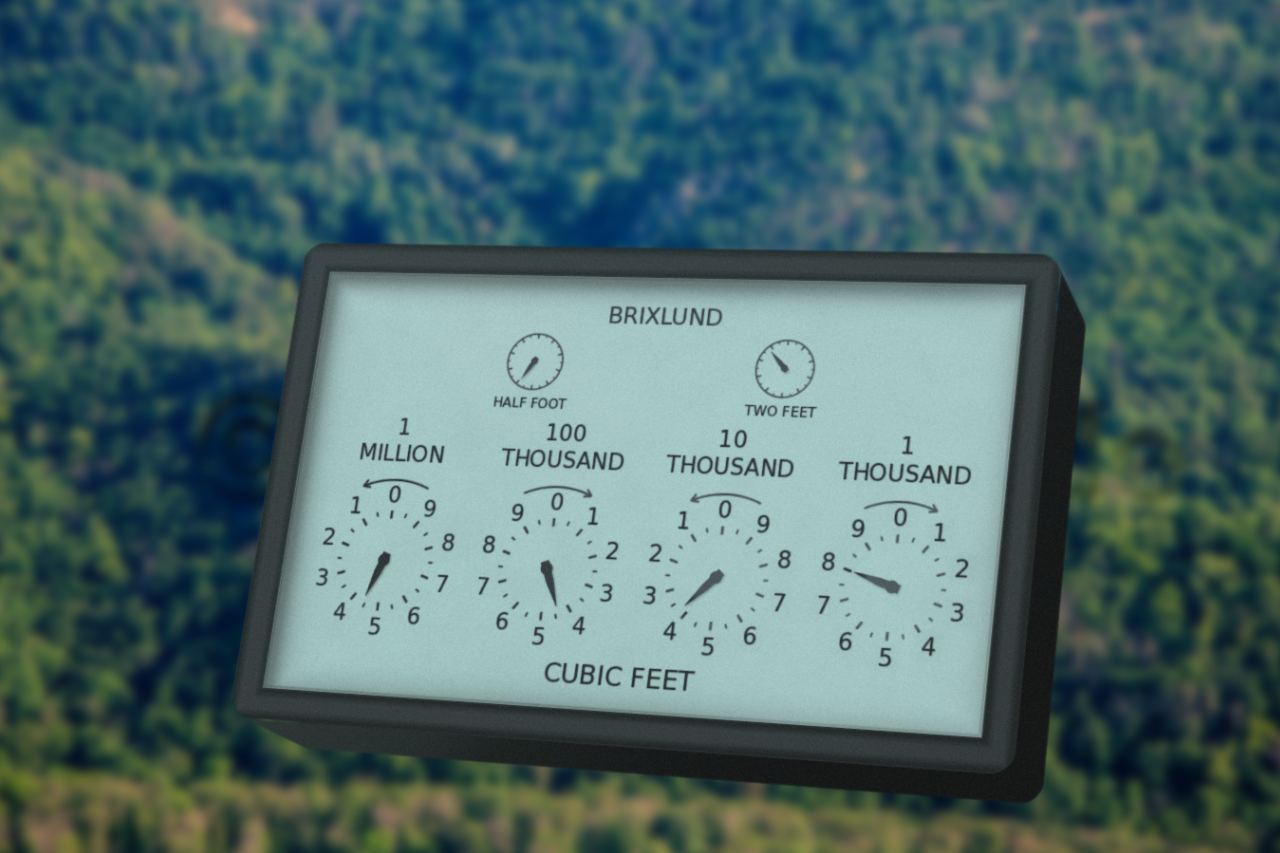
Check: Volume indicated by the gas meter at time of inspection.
443800 ft³
